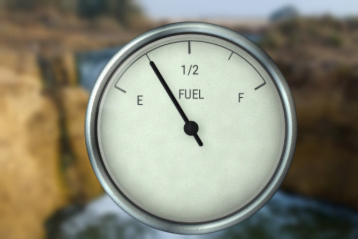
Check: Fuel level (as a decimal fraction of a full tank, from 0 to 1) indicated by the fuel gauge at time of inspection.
0.25
